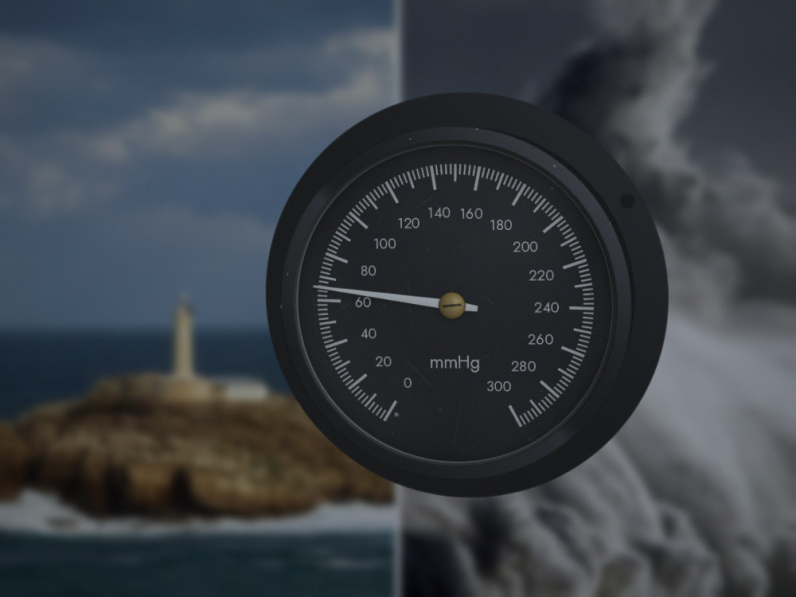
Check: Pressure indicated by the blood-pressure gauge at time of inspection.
66 mmHg
